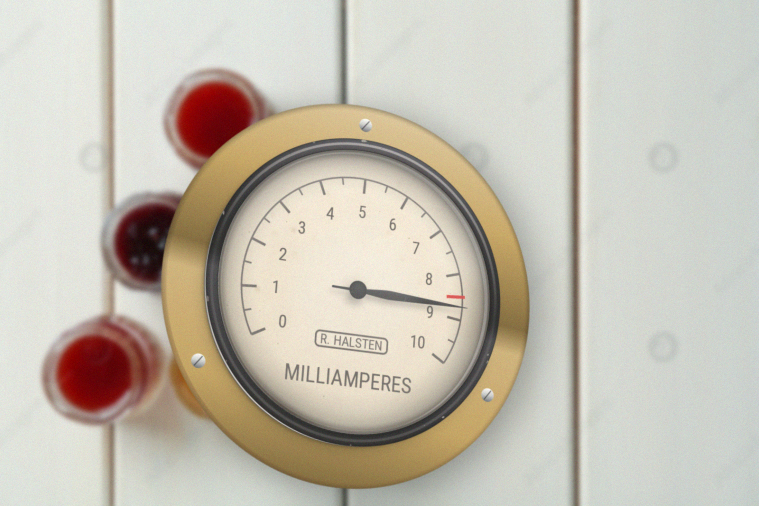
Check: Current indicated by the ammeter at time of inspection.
8.75 mA
